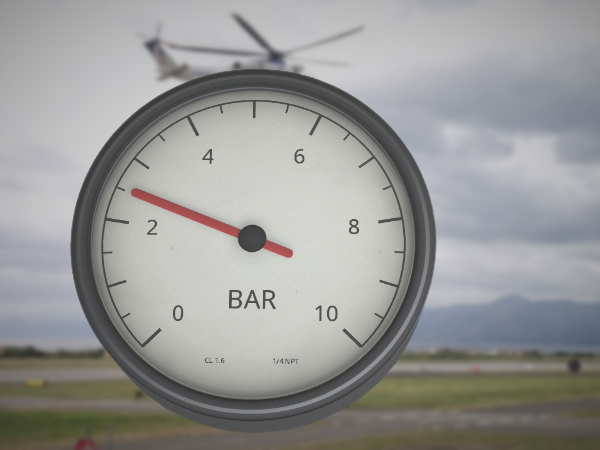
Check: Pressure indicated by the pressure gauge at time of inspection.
2.5 bar
